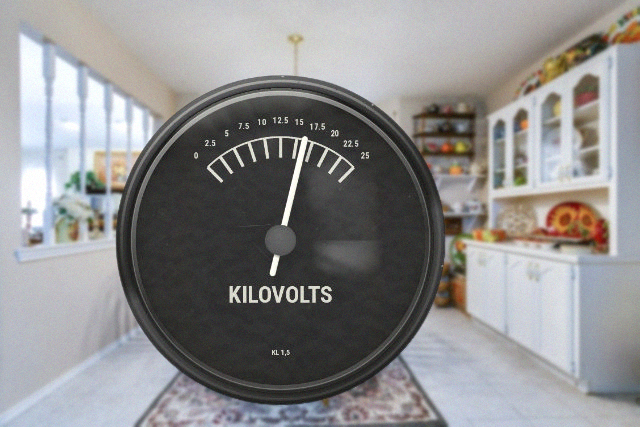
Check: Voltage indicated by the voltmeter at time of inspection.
16.25 kV
